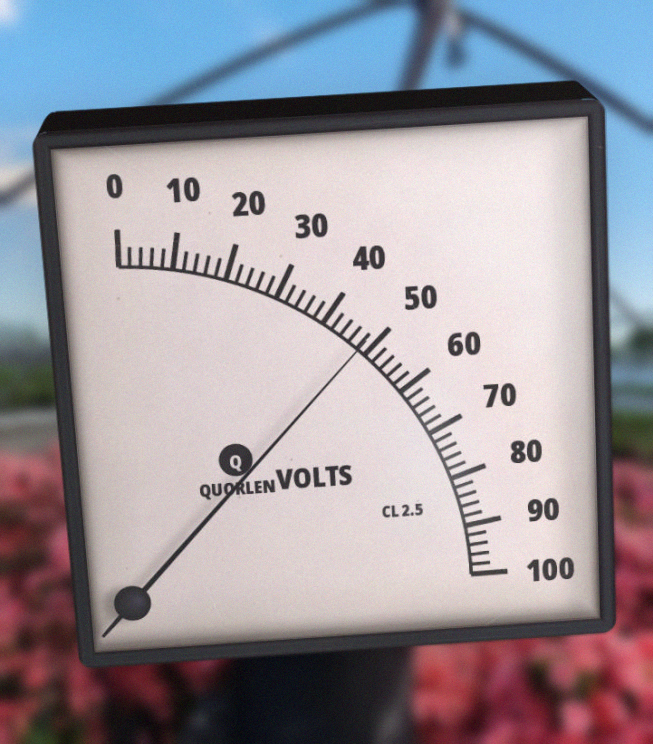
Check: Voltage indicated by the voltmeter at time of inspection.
48 V
